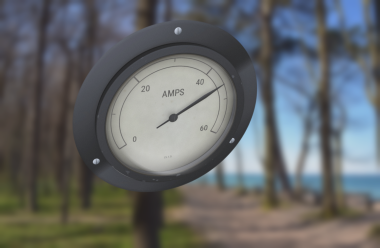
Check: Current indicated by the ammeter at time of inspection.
45 A
